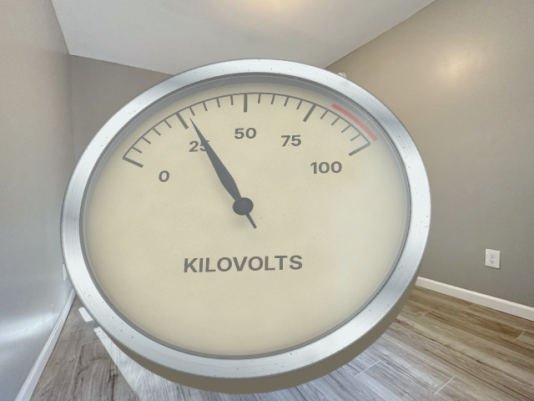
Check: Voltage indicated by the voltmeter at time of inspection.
27.5 kV
